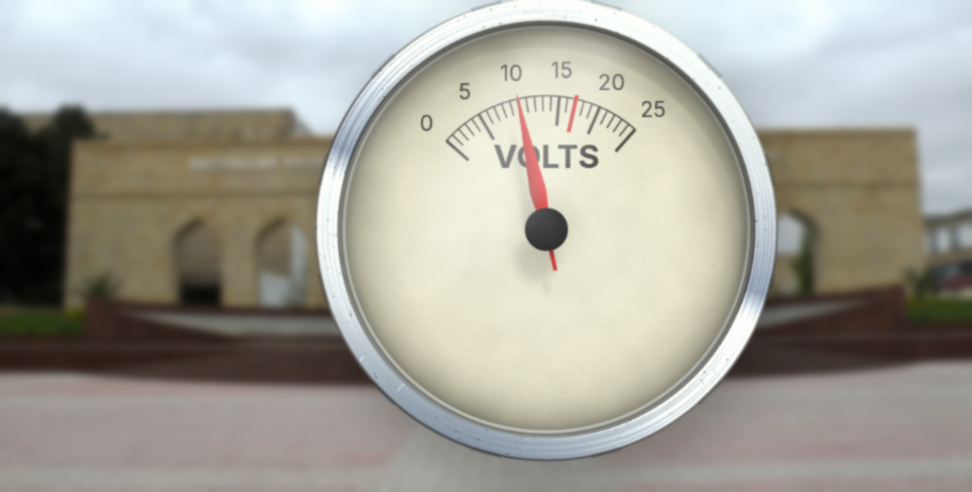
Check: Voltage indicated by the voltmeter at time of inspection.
10 V
